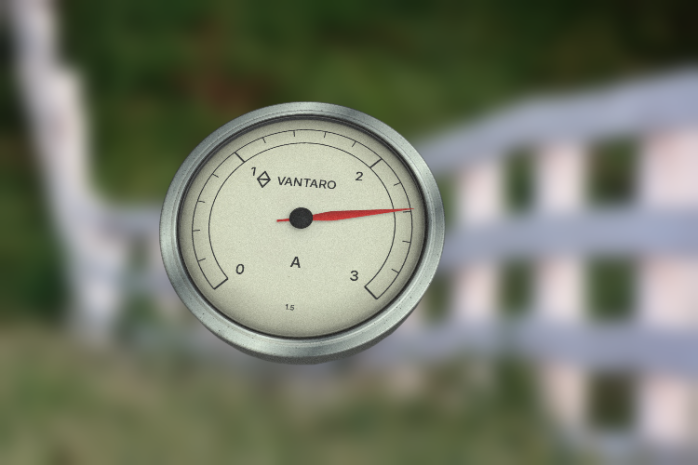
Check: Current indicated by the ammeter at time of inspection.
2.4 A
